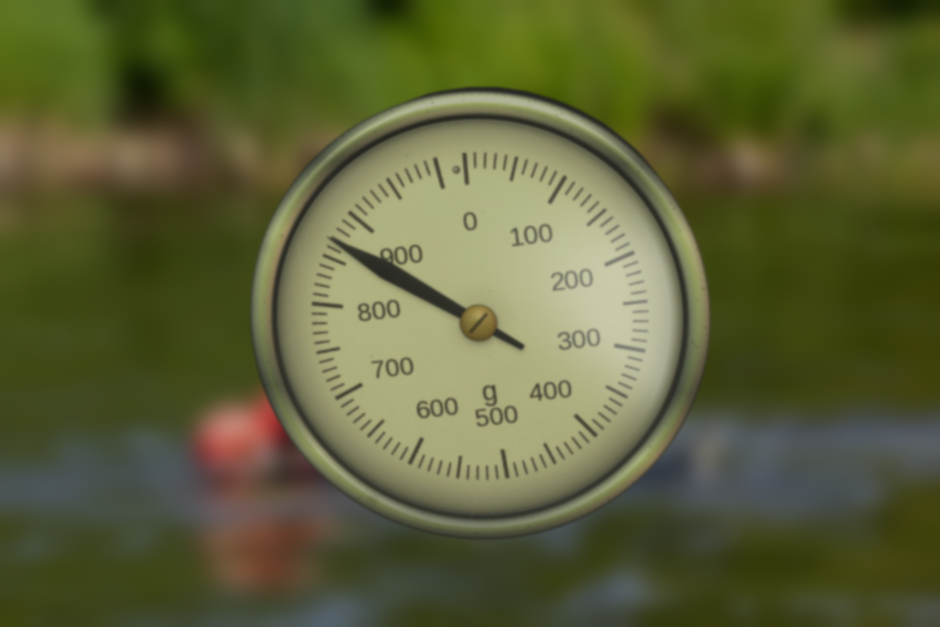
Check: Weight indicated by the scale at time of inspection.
870 g
